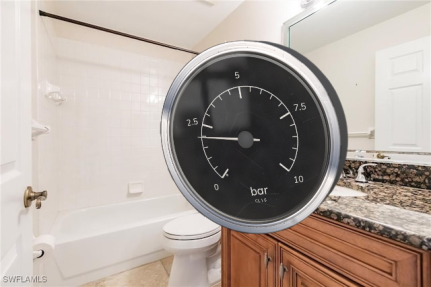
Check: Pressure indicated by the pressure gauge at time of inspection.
2 bar
